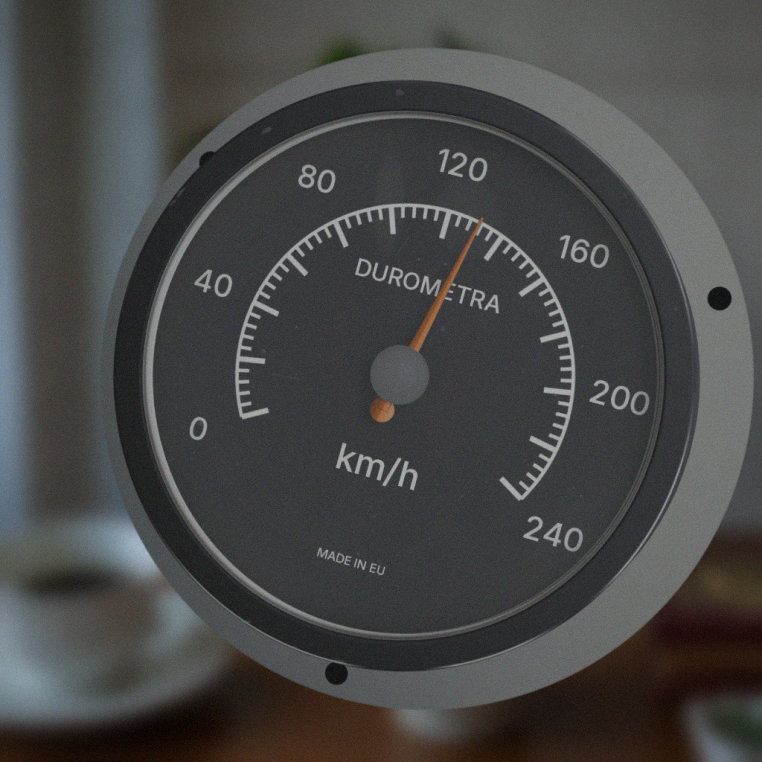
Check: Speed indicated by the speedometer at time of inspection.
132 km/h
